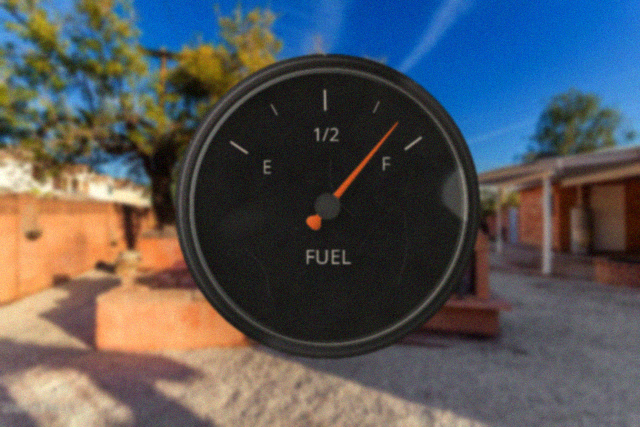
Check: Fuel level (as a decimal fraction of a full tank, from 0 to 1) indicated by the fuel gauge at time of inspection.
0.875
